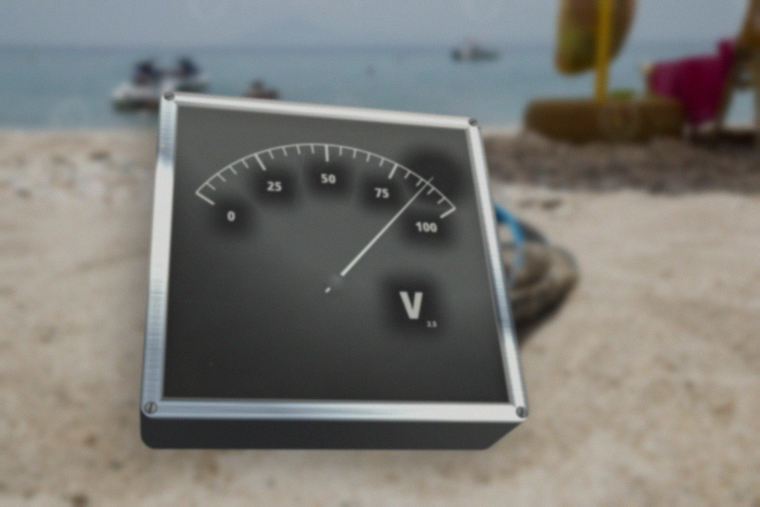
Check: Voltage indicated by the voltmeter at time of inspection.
87.5 V
